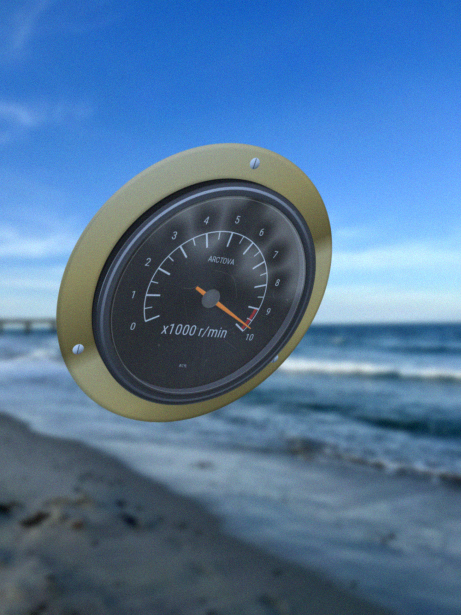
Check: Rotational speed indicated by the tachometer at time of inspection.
9750 rpm
